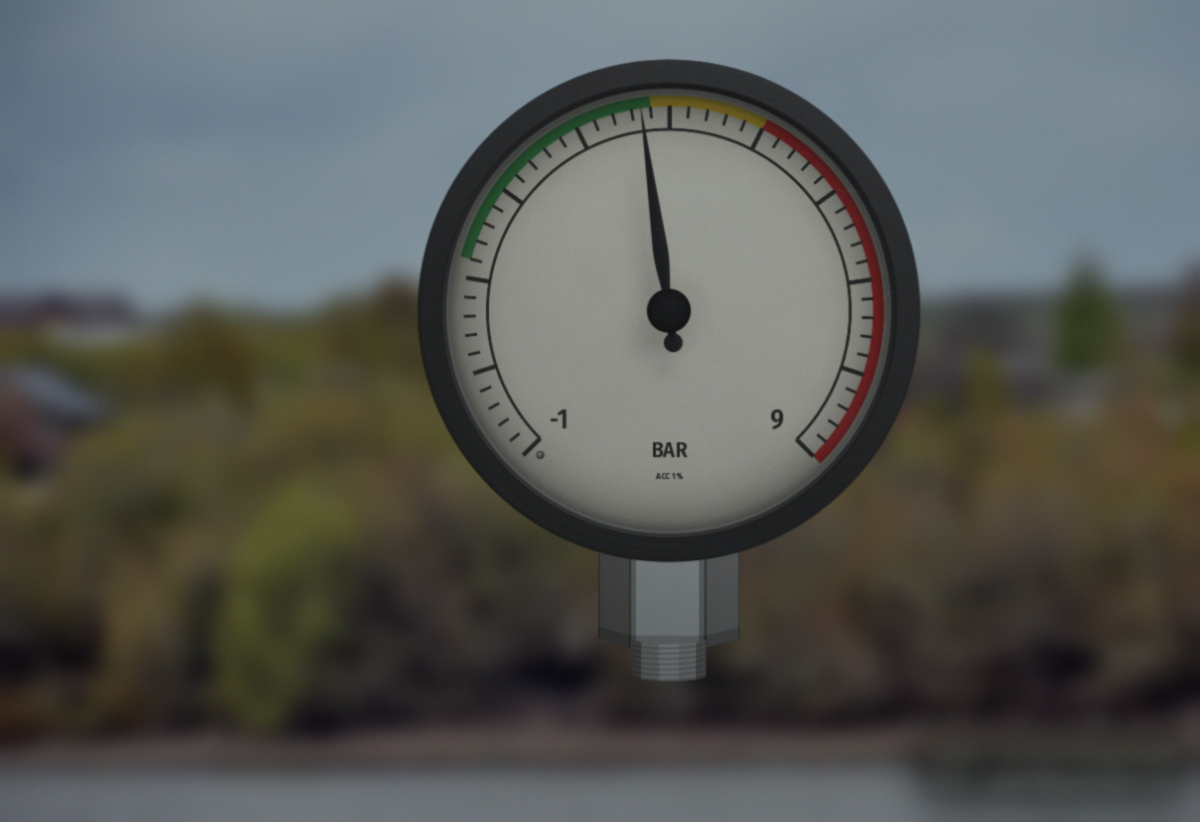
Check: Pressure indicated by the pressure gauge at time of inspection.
3.7 bar
